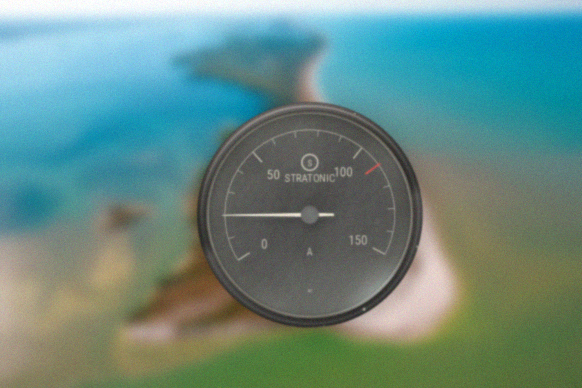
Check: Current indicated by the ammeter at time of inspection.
20 A
